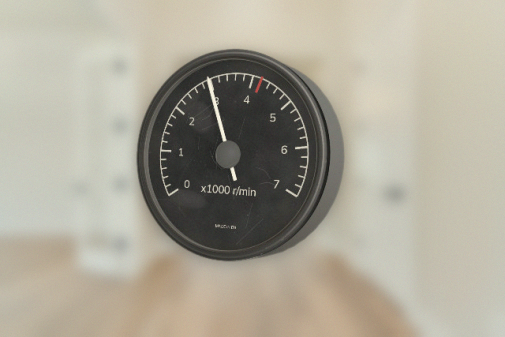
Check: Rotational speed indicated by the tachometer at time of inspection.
3000 rpm
